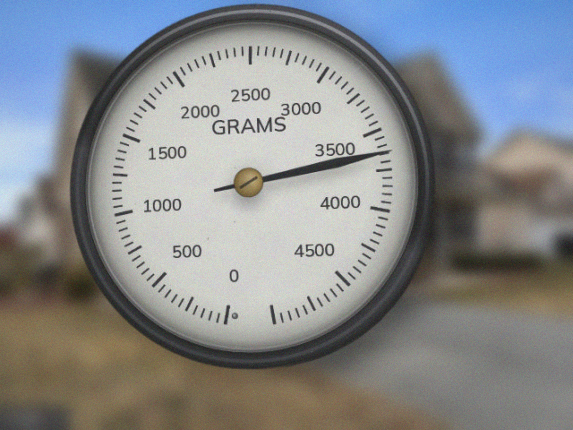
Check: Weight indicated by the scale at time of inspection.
3650 g
